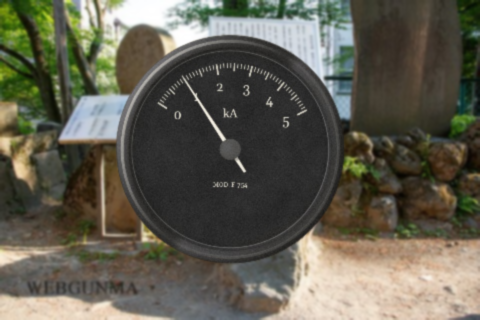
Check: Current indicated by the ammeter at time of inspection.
1 kA
